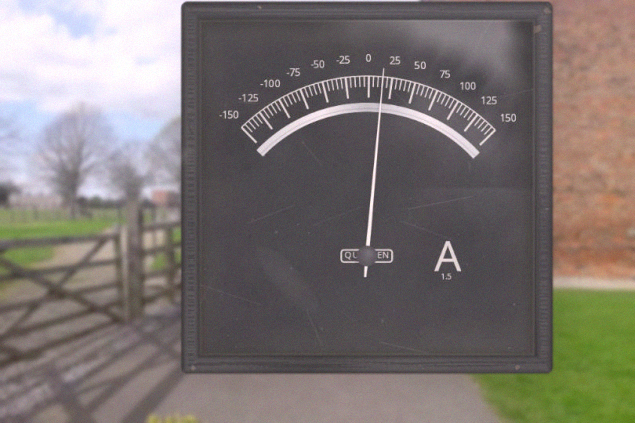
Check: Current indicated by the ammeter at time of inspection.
15 A
